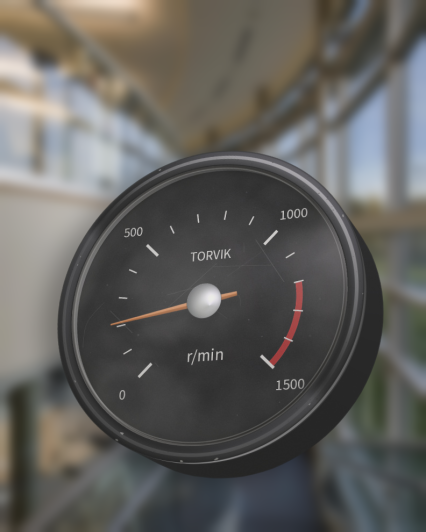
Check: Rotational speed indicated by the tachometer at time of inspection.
200 rpm
